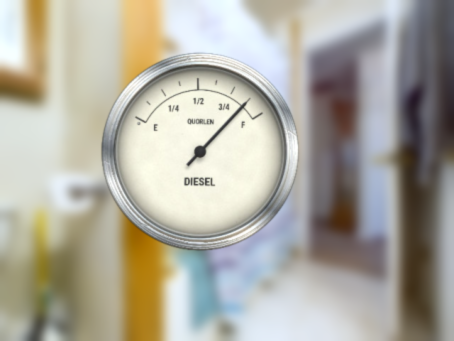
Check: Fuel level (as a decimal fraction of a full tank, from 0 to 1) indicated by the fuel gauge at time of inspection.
0.875
